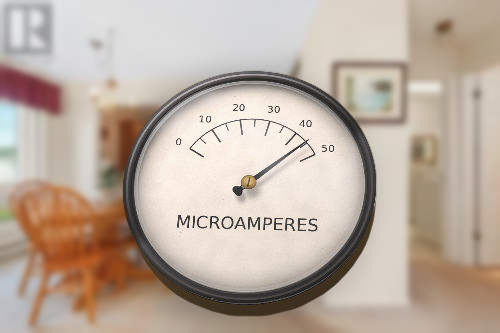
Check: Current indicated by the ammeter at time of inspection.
45 µA
